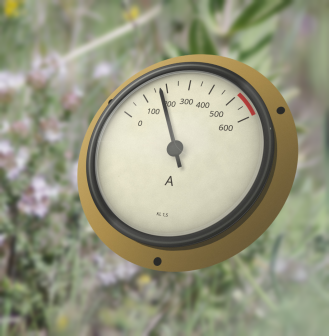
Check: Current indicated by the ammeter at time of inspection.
175 A
